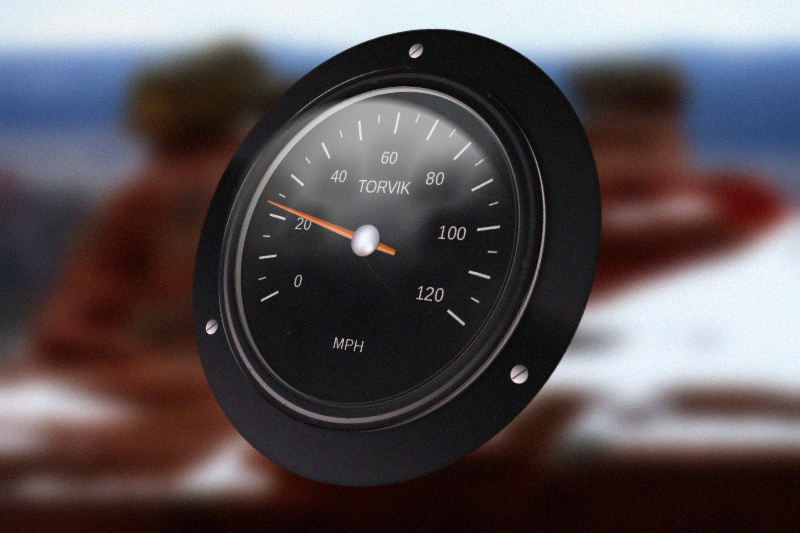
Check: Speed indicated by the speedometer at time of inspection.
22.5 mph
